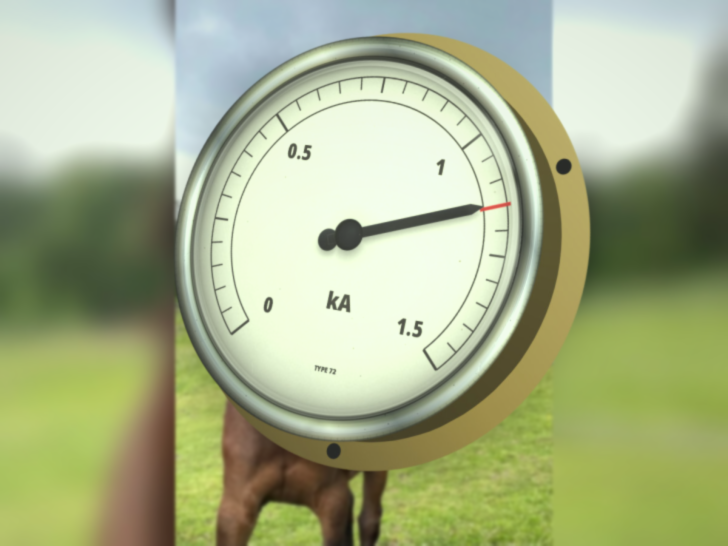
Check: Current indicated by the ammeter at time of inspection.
1.15 kA
